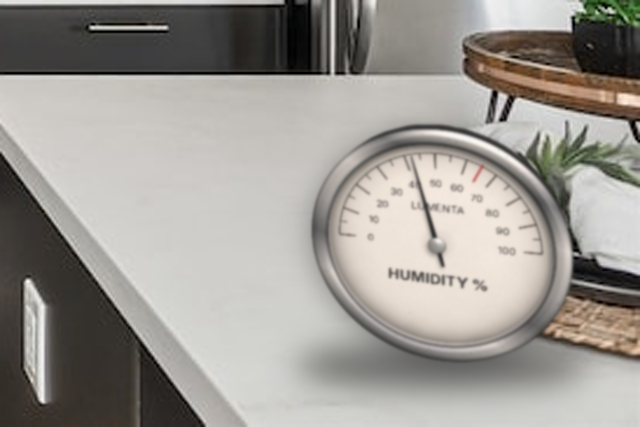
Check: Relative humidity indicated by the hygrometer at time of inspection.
42.5 %
